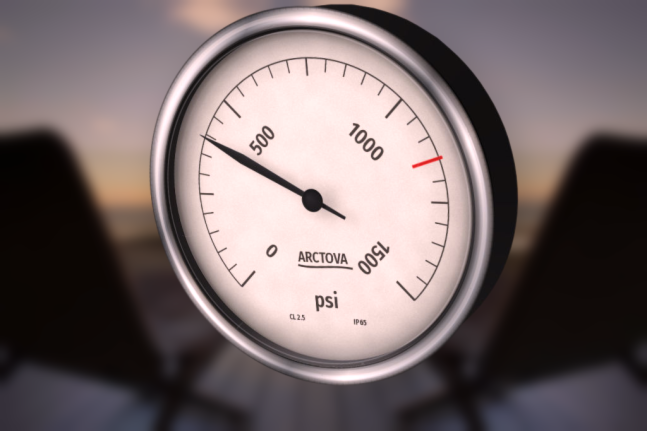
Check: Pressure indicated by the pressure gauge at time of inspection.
400 psi
